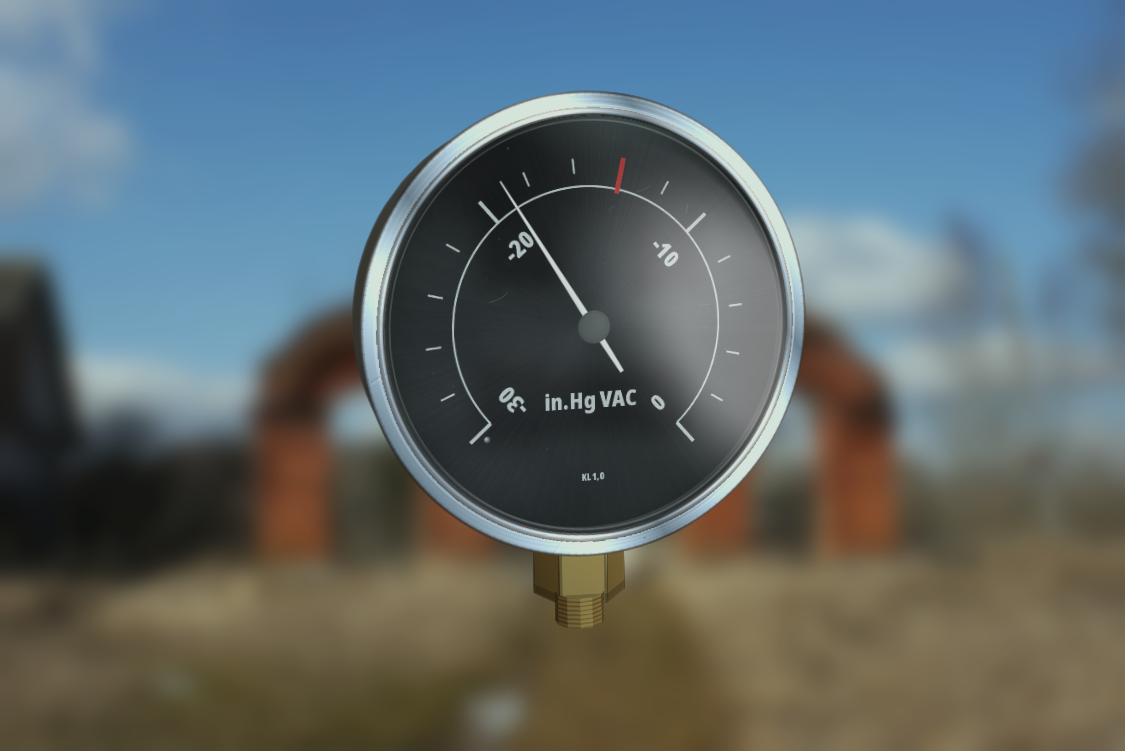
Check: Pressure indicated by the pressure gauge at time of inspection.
-19 inHg
